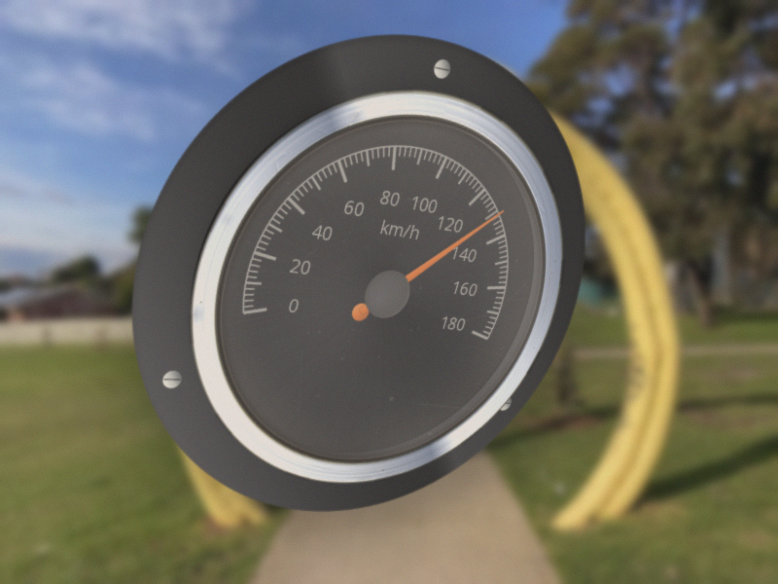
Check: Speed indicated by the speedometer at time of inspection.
130 km/h
